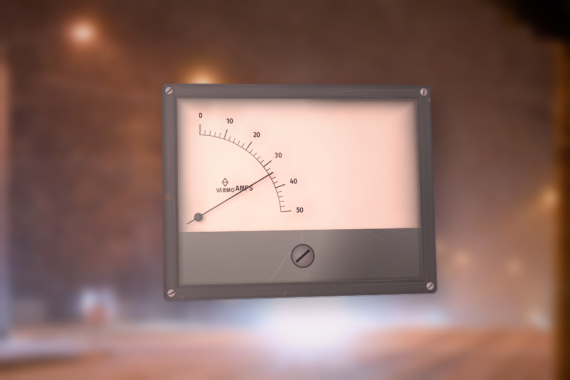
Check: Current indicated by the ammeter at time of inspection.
34 A
